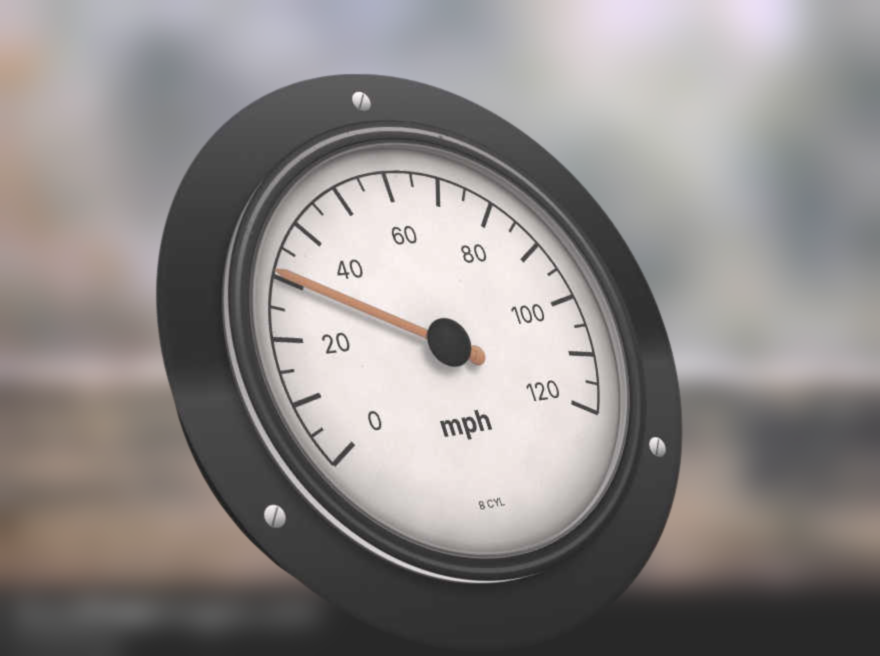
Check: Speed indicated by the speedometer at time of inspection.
30 mph
